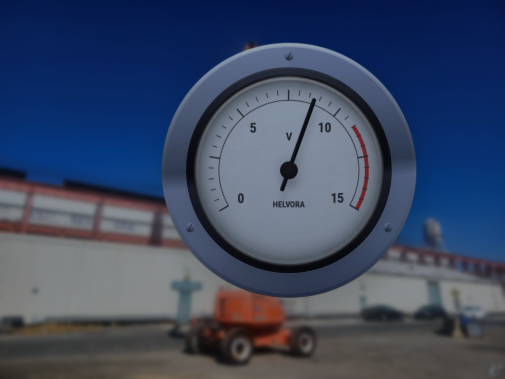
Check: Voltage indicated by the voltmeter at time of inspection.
8.75 V
